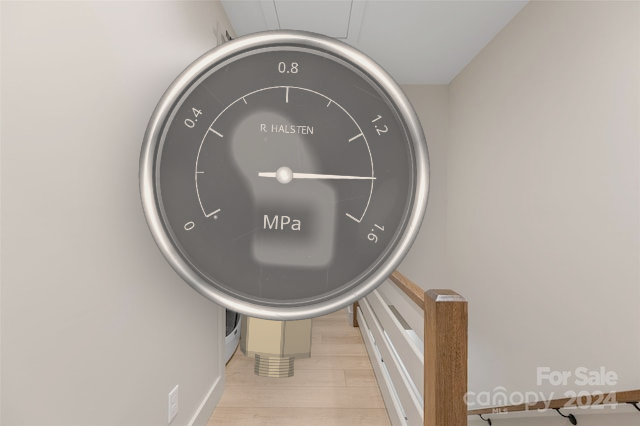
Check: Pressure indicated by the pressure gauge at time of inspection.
1.4 MPa
